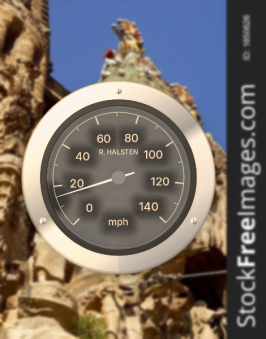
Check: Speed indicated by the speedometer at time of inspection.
15 mph
